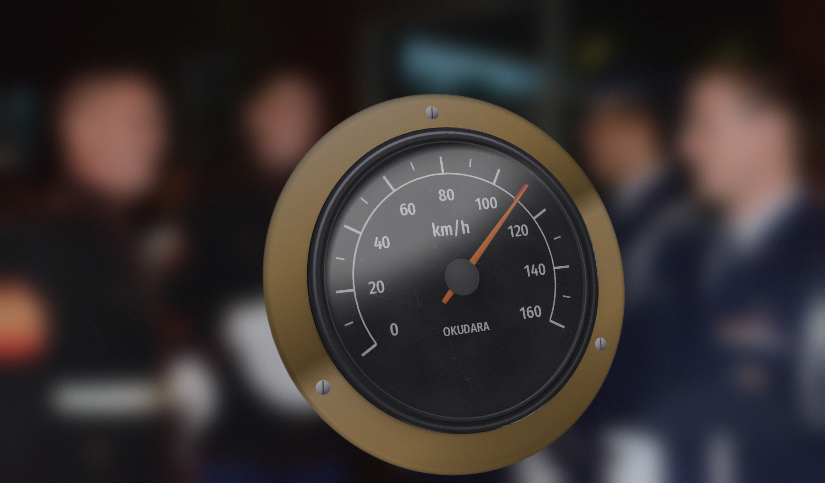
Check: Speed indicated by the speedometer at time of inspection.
110 km/h
